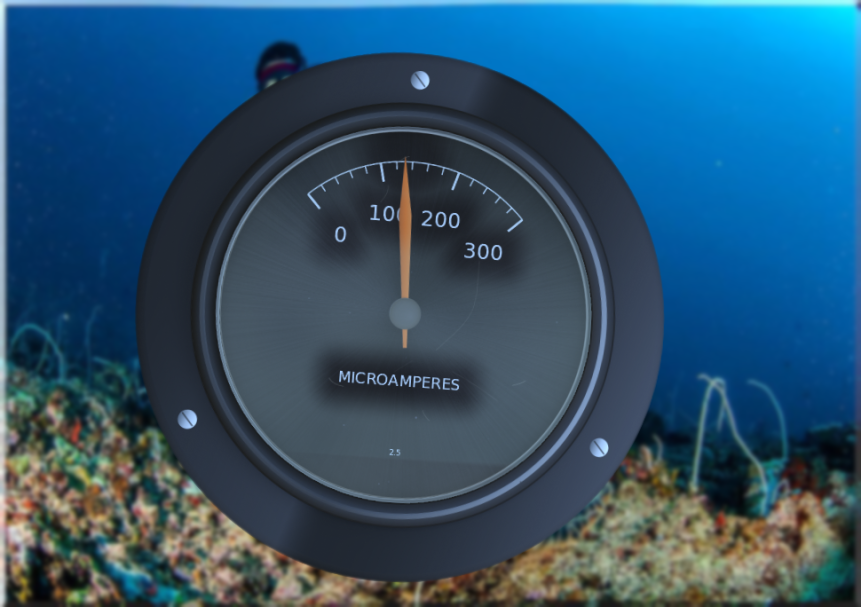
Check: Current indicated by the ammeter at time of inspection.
130 µA
